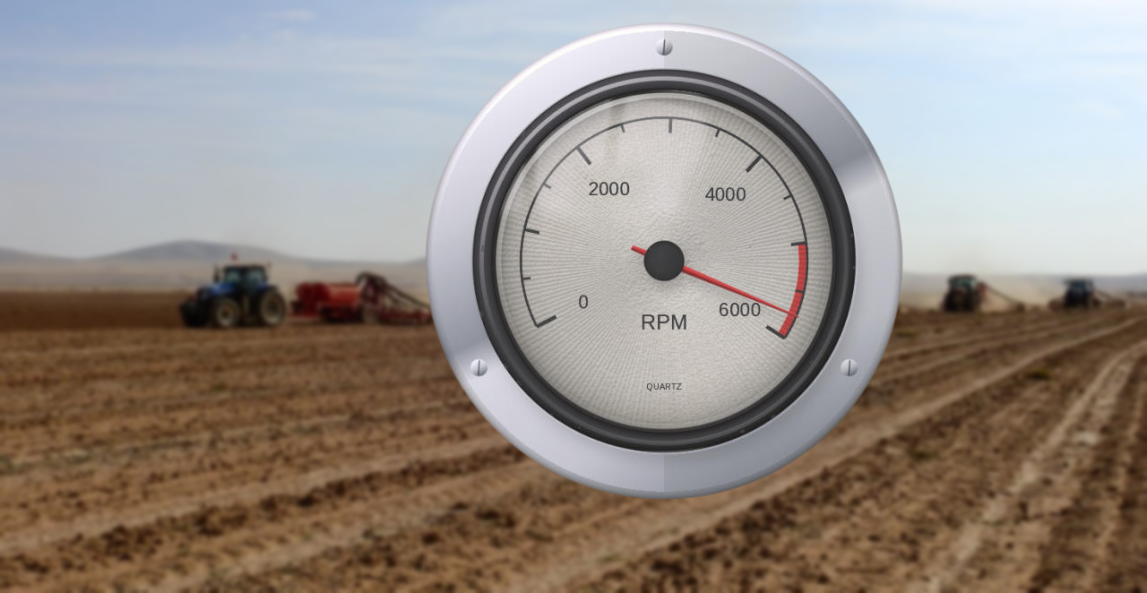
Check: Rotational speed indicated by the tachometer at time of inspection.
5750 rpm
